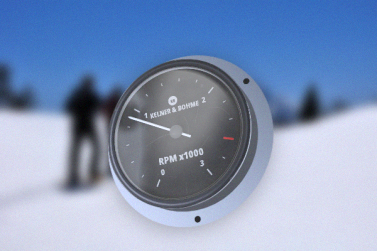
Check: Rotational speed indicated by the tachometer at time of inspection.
900 rpm
